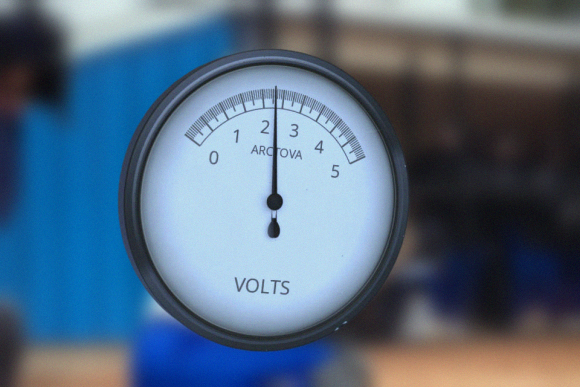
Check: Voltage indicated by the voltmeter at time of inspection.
2.25 V
